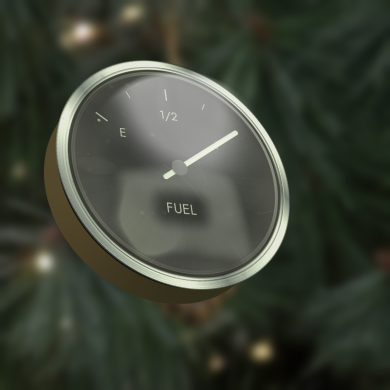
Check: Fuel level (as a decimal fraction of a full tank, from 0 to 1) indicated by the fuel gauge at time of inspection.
1
